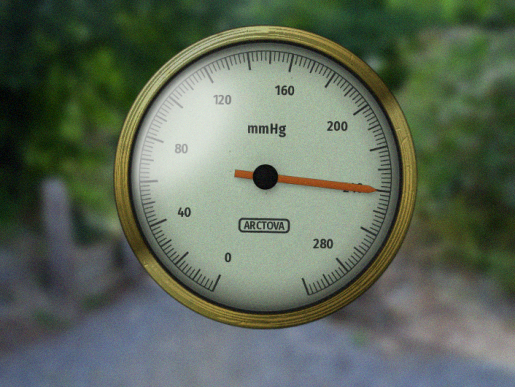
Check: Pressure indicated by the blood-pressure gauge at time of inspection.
240 mmHg
